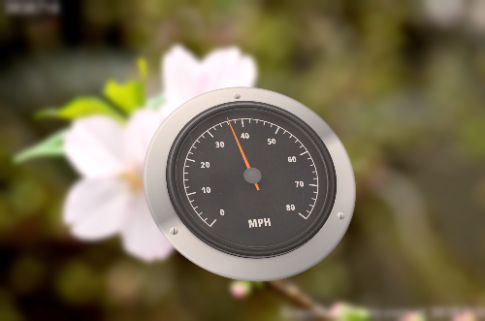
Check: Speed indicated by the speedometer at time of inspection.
36 mph
